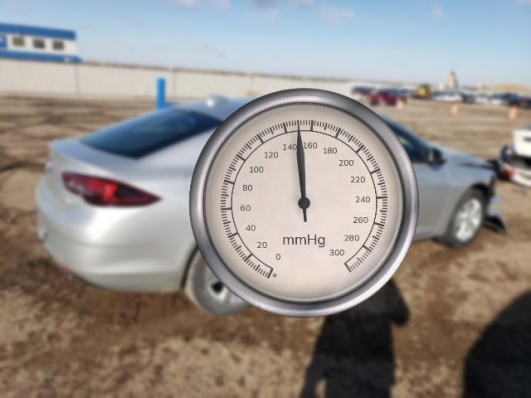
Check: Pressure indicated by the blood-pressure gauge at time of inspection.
150 mmHg
